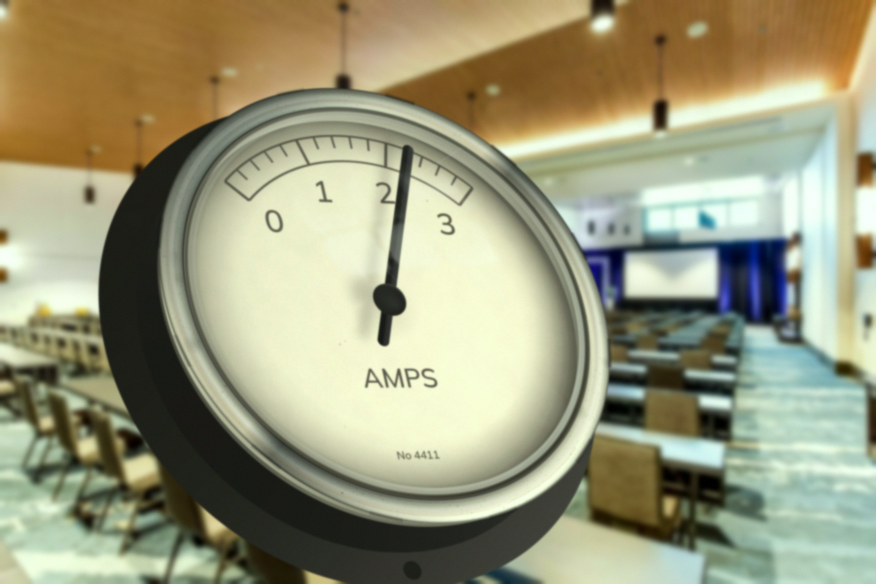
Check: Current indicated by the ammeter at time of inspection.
2.2 A
